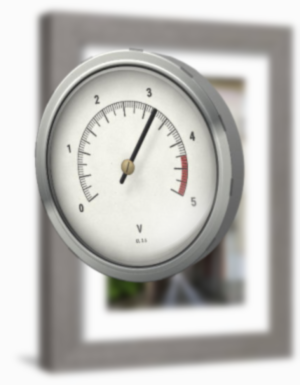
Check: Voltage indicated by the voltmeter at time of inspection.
3.25 V
